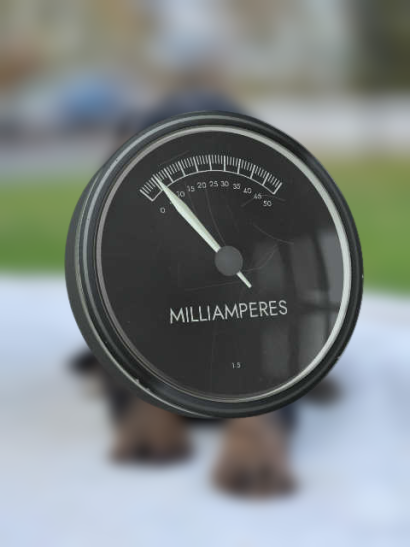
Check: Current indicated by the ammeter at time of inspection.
5 mA
